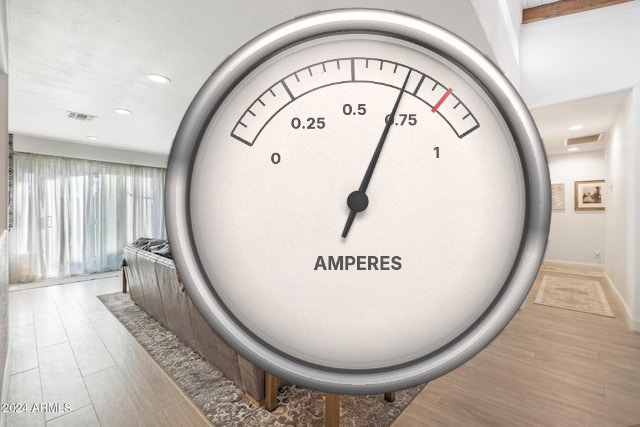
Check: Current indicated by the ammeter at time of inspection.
0.7 A
